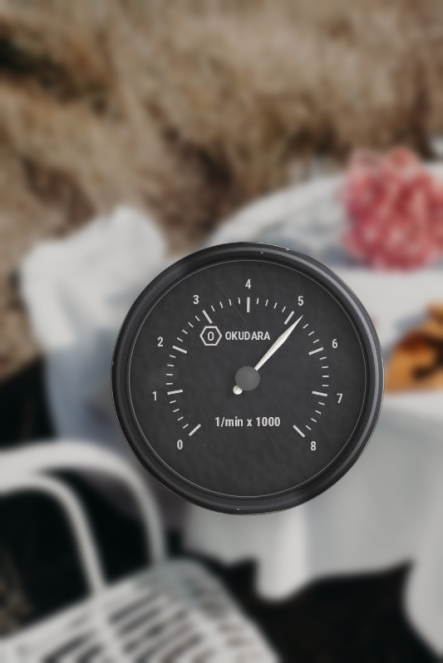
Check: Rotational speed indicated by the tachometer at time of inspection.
5200 rpm
